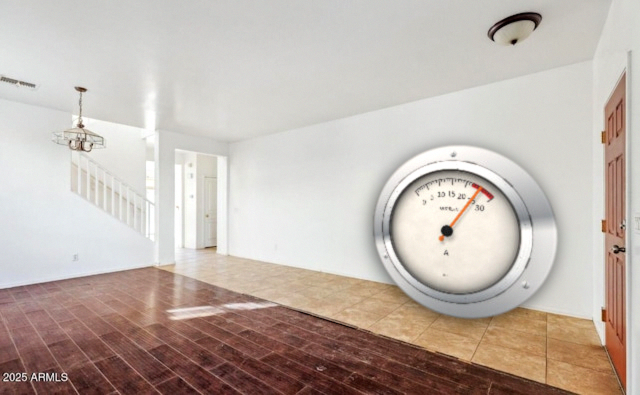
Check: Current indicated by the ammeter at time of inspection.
25 A
